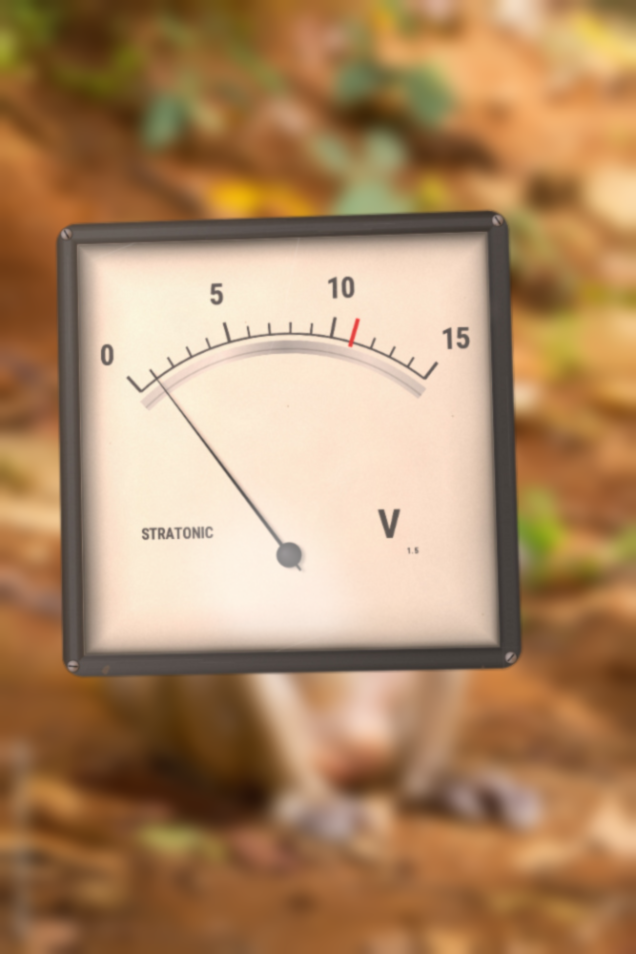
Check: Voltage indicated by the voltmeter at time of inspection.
1 V
